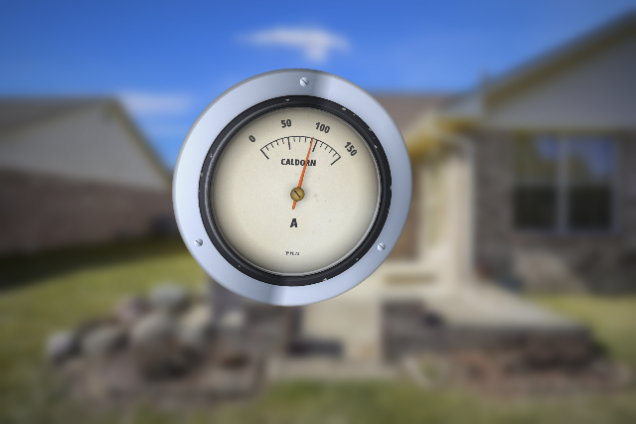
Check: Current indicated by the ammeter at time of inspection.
90 A
